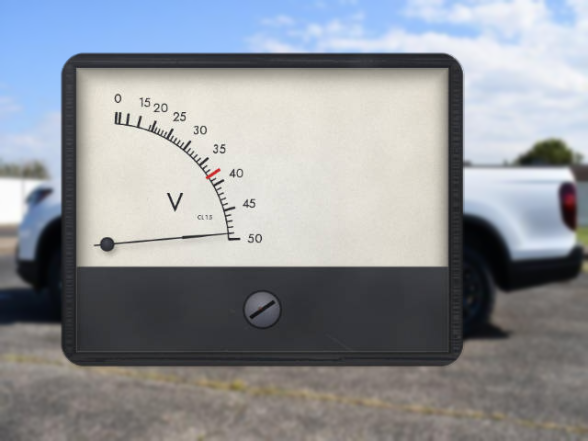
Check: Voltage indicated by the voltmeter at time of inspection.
49 V
